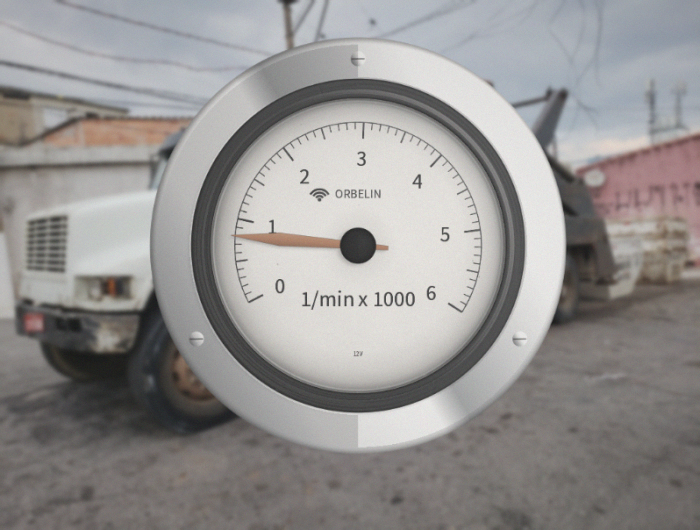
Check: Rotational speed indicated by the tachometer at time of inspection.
800 rpm
